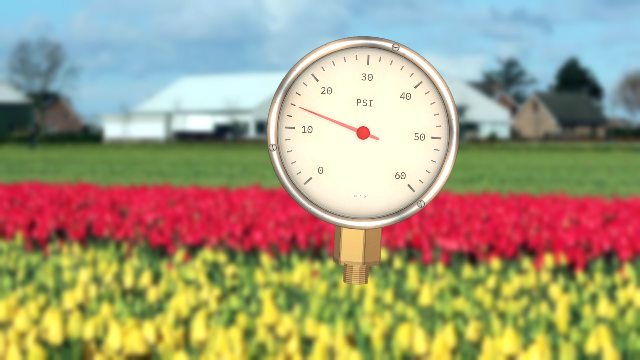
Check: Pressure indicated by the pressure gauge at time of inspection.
14 psi
